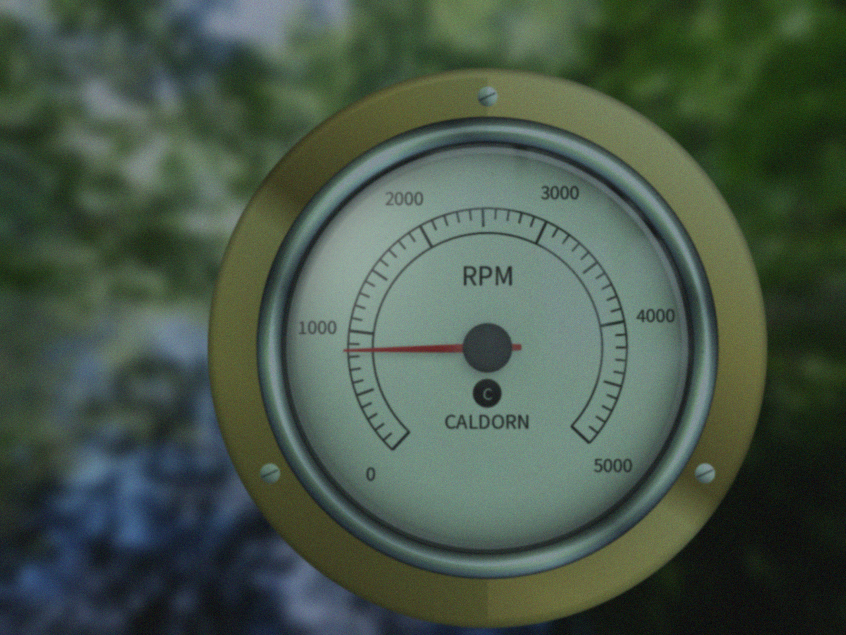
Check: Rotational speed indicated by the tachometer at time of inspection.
850 rpm
